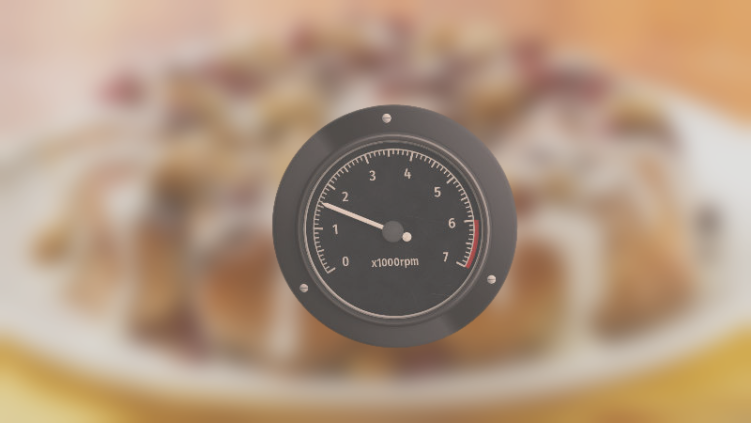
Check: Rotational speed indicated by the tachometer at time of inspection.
1600 rpm
